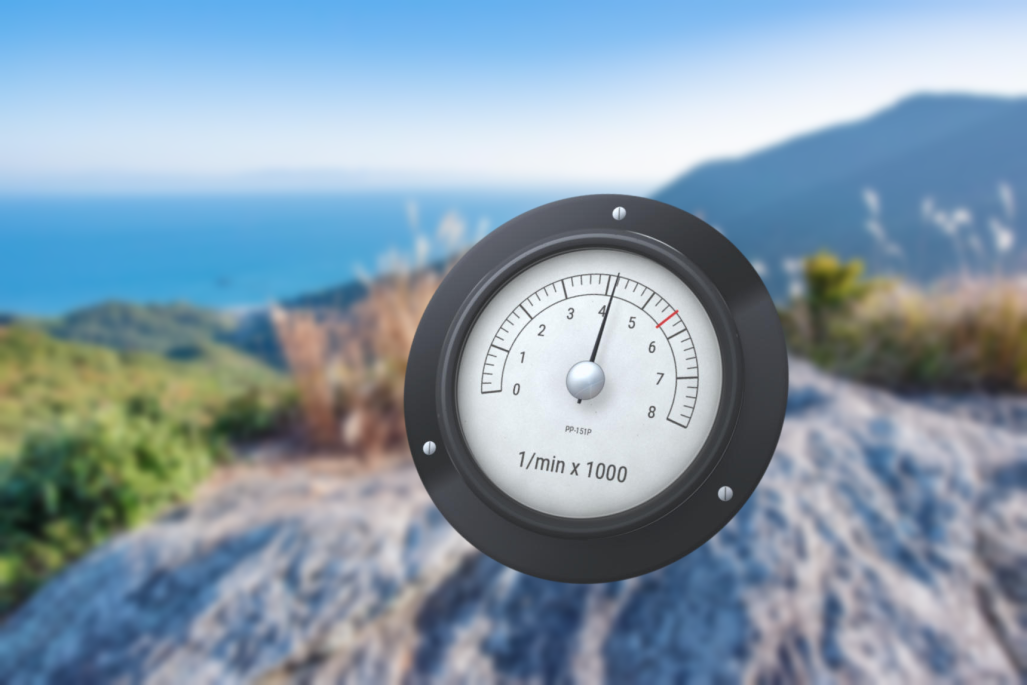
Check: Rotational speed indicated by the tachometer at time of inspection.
4200 rpm
